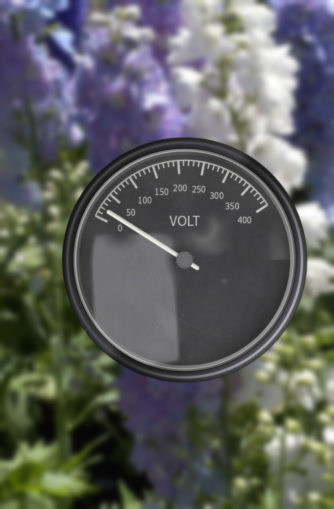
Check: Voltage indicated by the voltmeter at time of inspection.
20 V
